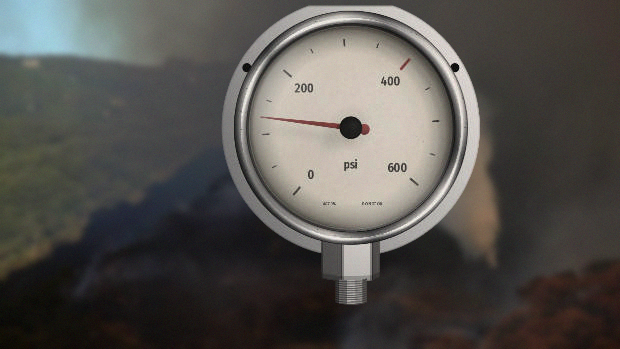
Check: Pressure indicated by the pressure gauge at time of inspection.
125 psi
